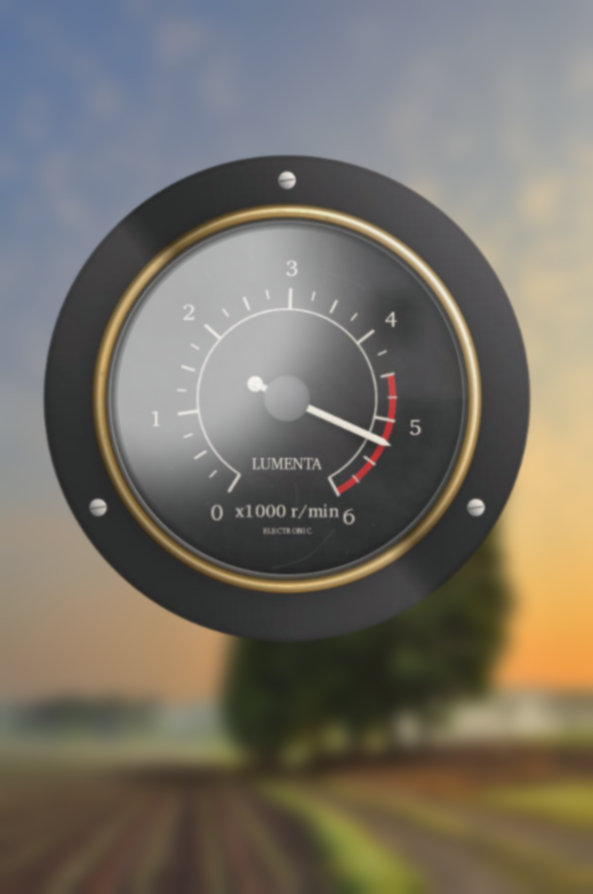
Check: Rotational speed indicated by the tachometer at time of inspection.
5250 rpm
